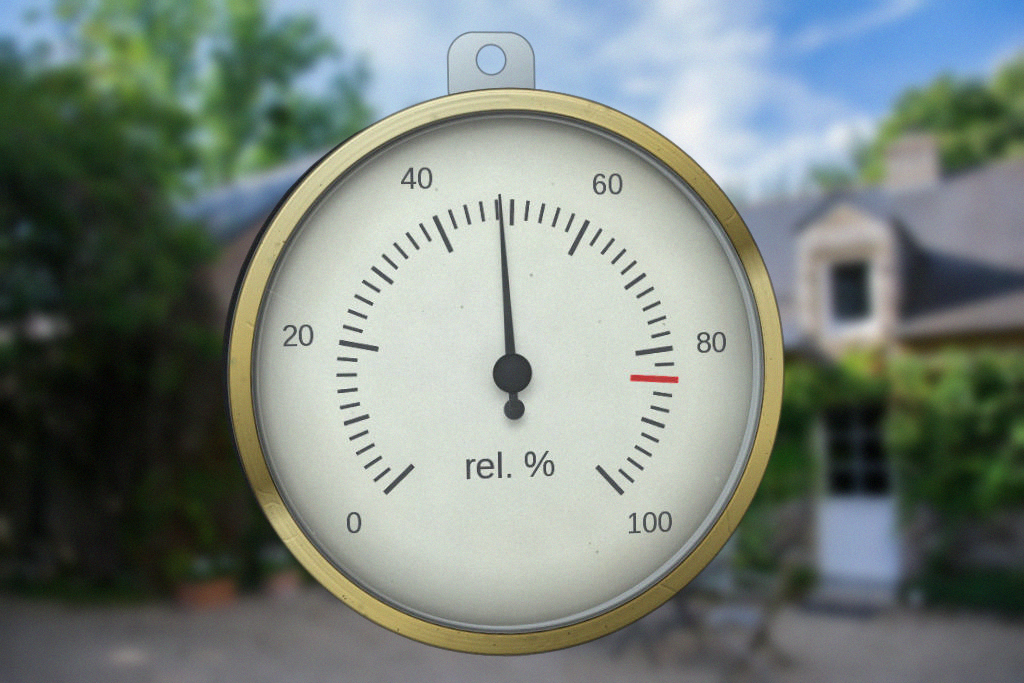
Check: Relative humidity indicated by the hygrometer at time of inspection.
48 %
